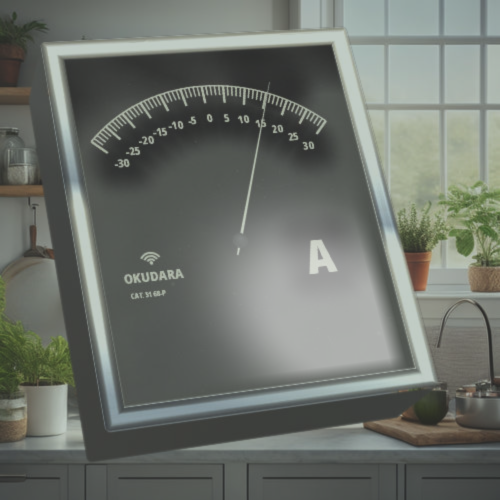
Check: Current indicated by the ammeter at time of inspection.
15 A
